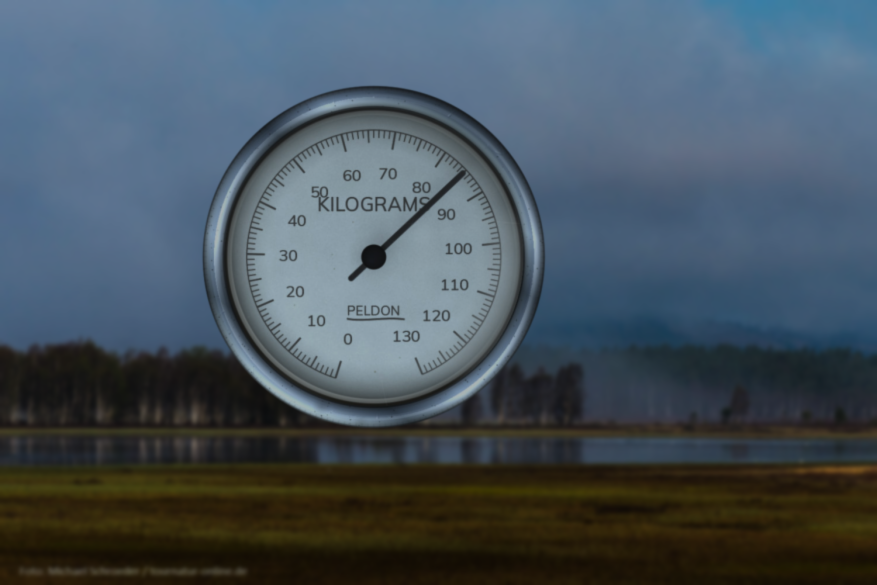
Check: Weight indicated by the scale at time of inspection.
85 kg
